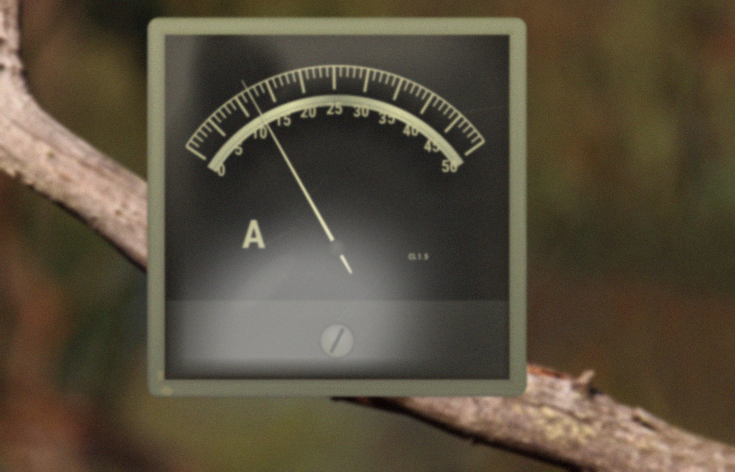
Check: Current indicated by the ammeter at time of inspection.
12 A
